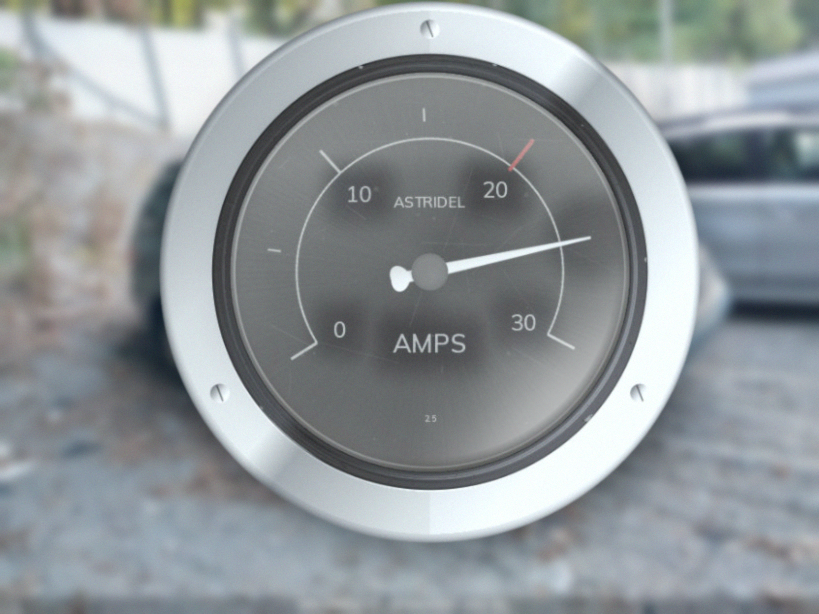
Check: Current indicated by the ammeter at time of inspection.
25 A
